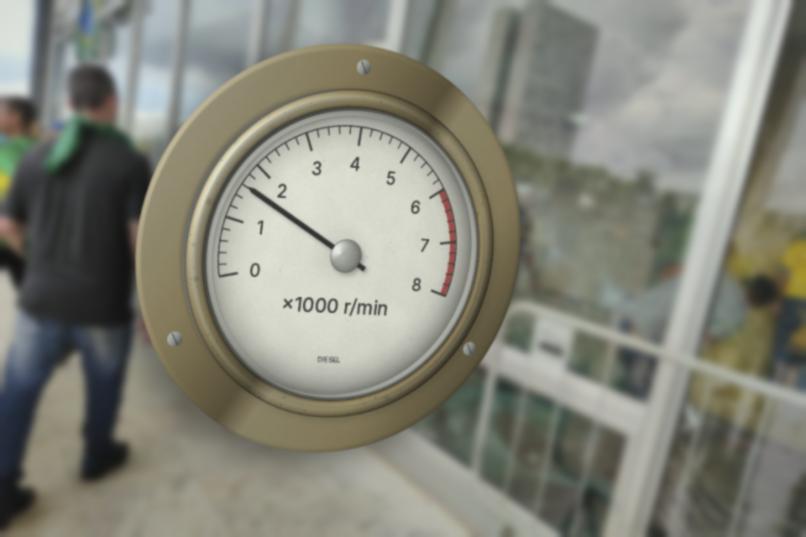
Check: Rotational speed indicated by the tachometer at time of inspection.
1600 rpm
